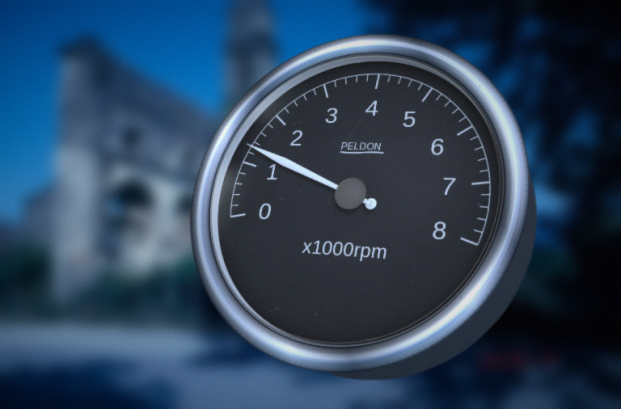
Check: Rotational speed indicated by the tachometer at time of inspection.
1300 rpm
